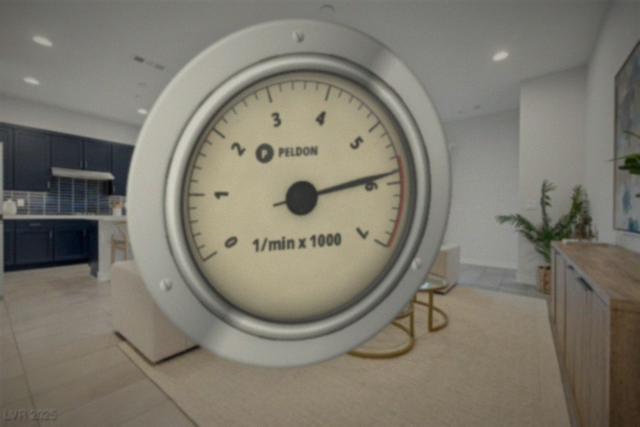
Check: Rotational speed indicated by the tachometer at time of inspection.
5800 rpm
